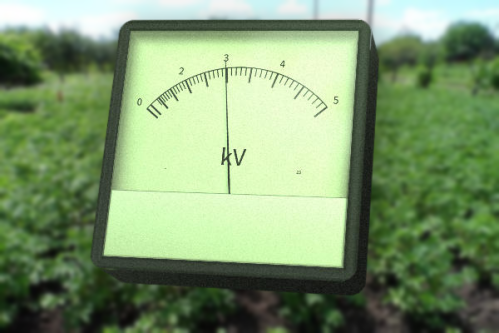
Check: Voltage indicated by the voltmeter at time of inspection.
3 kV
